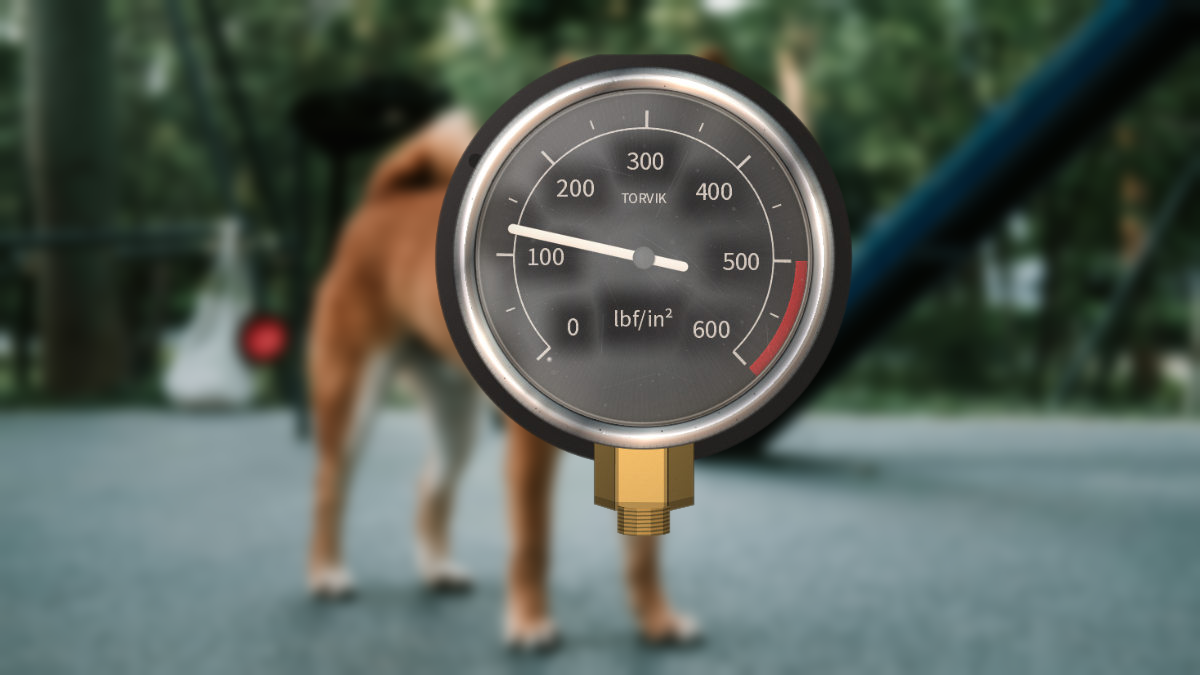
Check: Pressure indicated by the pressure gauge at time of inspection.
125 psi
